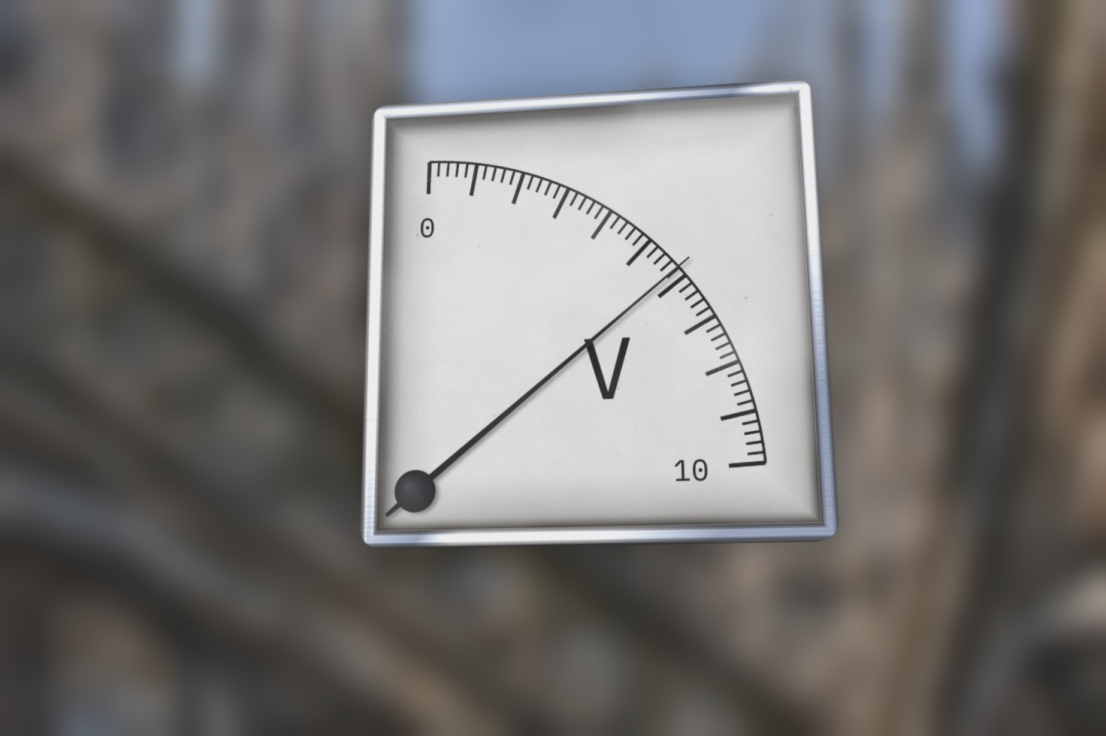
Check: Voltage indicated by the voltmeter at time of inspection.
5.8 V
